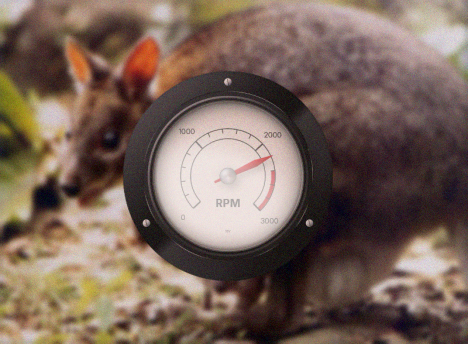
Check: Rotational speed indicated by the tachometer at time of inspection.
2200 rpm
